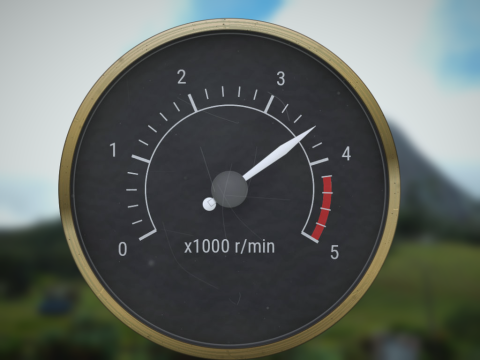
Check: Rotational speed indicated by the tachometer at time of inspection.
3600 rpm
